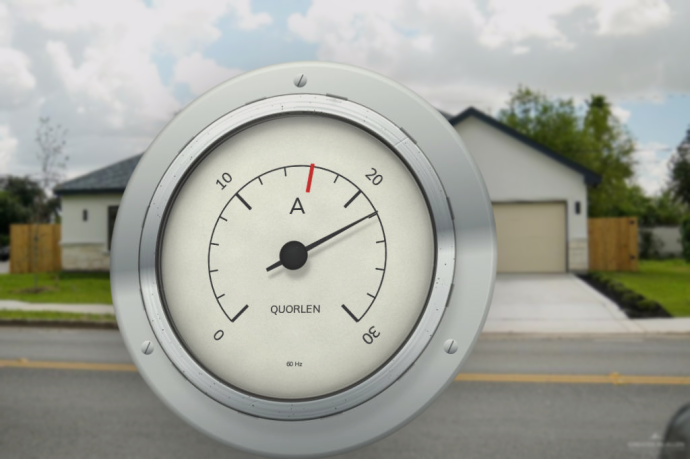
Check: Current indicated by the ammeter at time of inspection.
22 A
